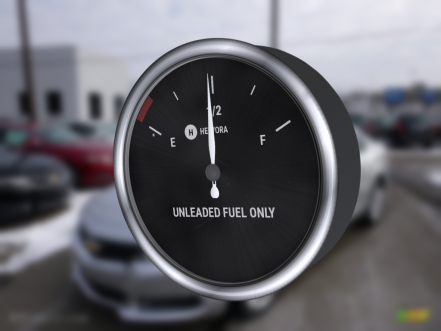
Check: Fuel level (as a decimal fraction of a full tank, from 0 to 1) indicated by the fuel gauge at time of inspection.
0.5
